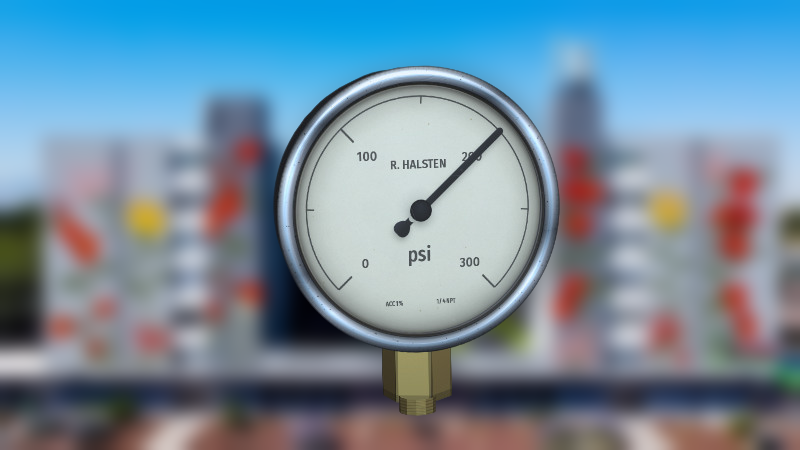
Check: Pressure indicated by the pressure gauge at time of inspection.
200 psi
